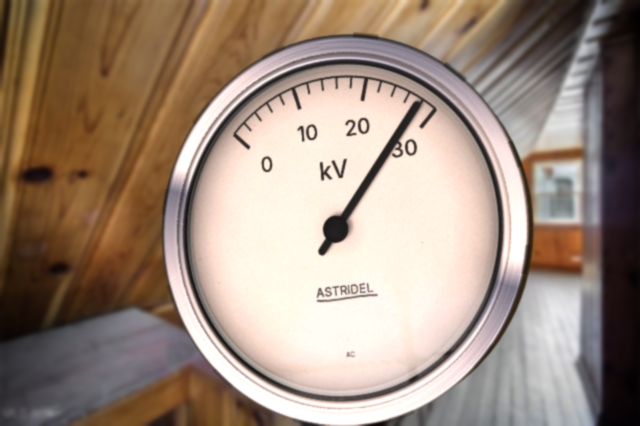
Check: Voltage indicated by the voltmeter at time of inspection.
28 kV
